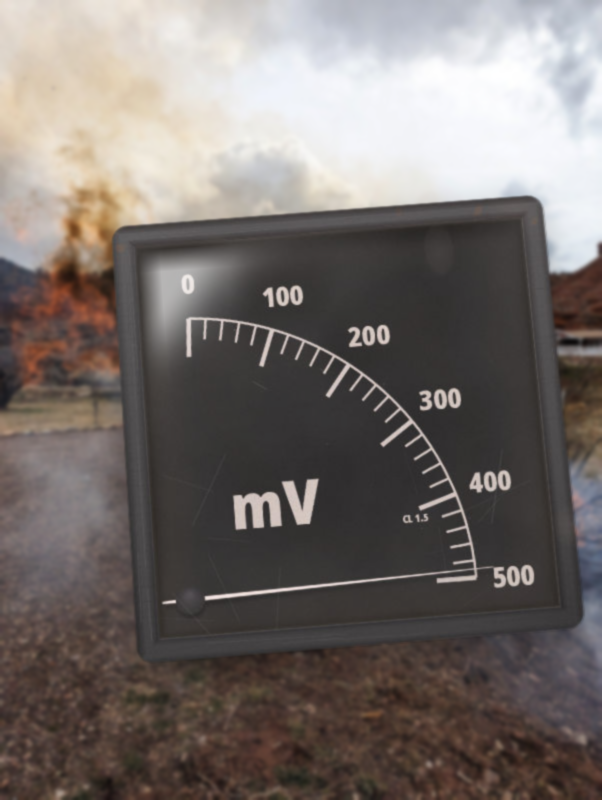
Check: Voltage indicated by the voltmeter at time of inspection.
490 mV
